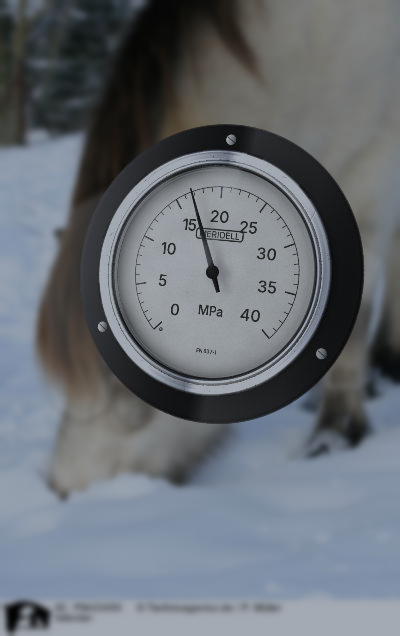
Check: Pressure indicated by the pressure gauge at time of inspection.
17 MPa
